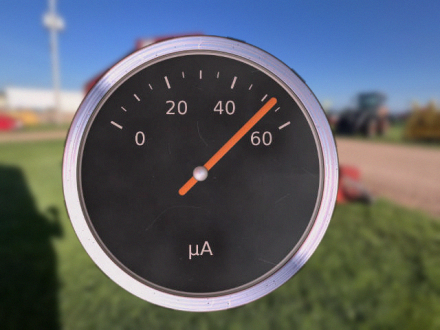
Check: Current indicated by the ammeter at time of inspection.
52.5 µA
